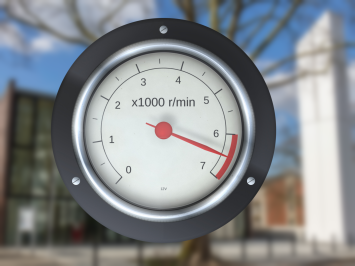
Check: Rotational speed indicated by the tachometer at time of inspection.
6500 rpm
